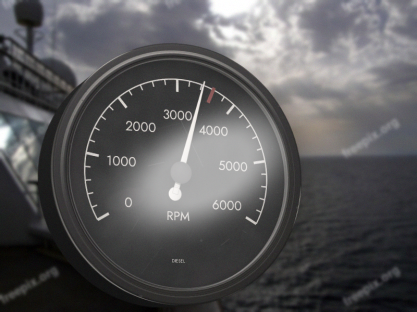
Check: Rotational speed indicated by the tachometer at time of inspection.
3400 rpm
